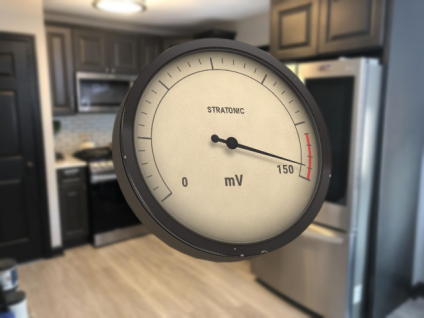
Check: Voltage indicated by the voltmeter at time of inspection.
145 mV
